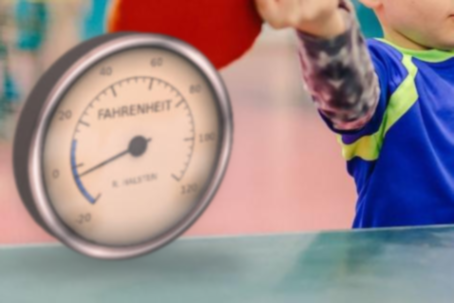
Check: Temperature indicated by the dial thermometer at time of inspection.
-4 °F
